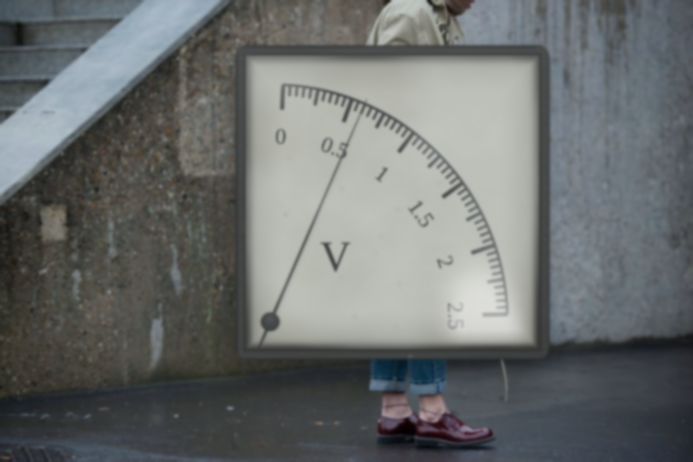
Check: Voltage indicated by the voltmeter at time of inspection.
0.6 V
